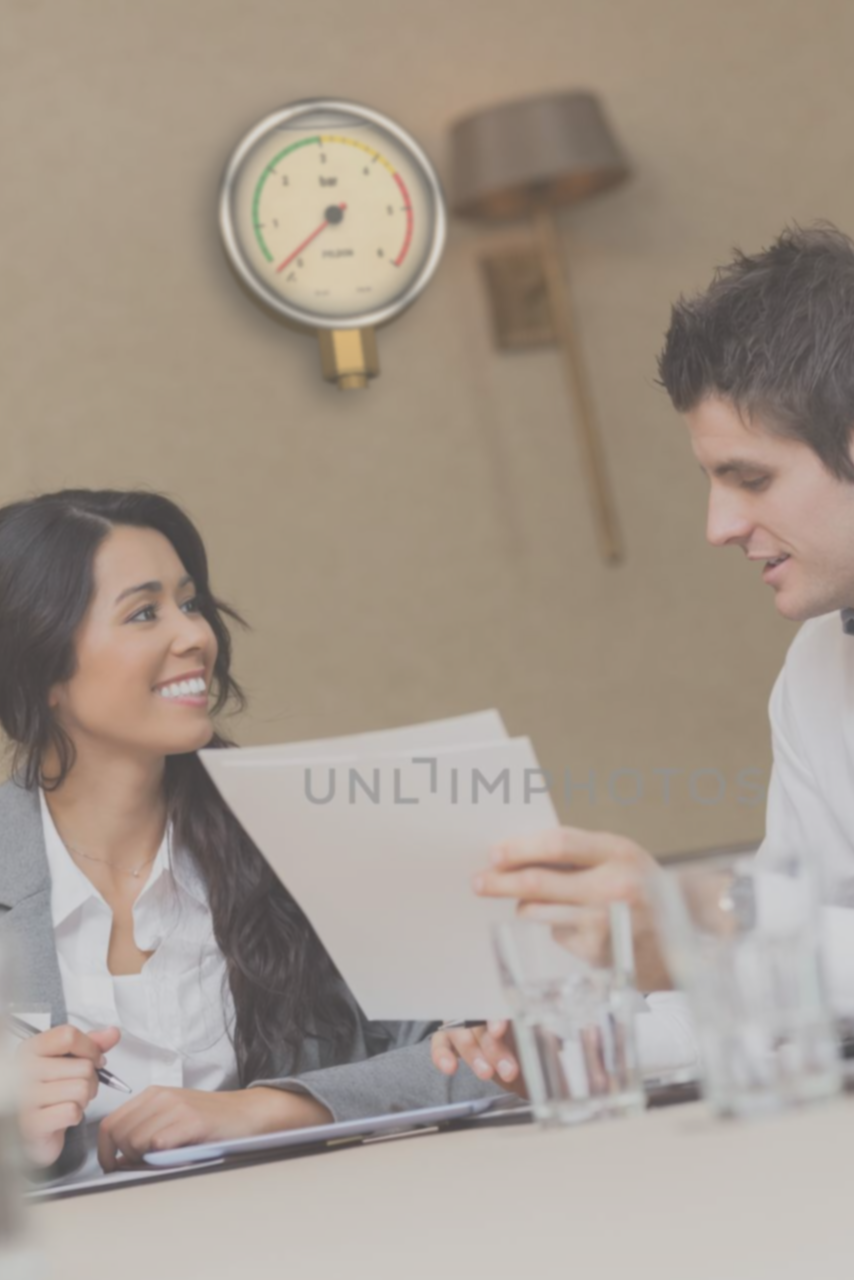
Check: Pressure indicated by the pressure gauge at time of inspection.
0.2 bar
